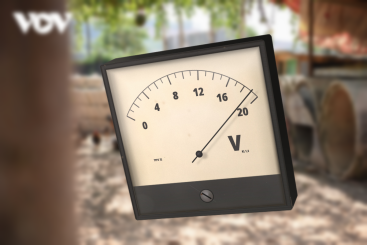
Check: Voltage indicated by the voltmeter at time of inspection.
19 V
